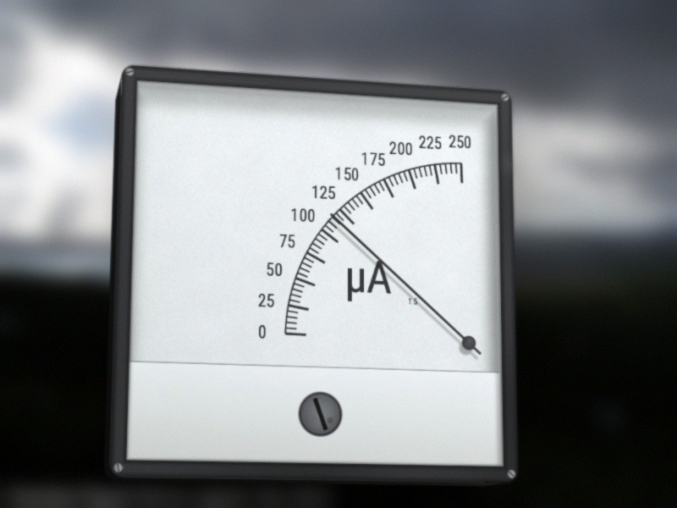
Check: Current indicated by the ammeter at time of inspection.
115 µA
